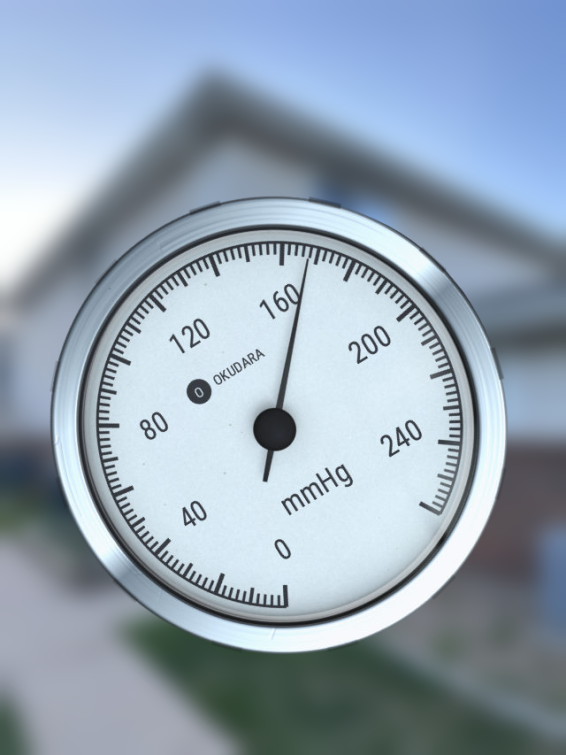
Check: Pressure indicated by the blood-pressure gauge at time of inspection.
168 mmHg
